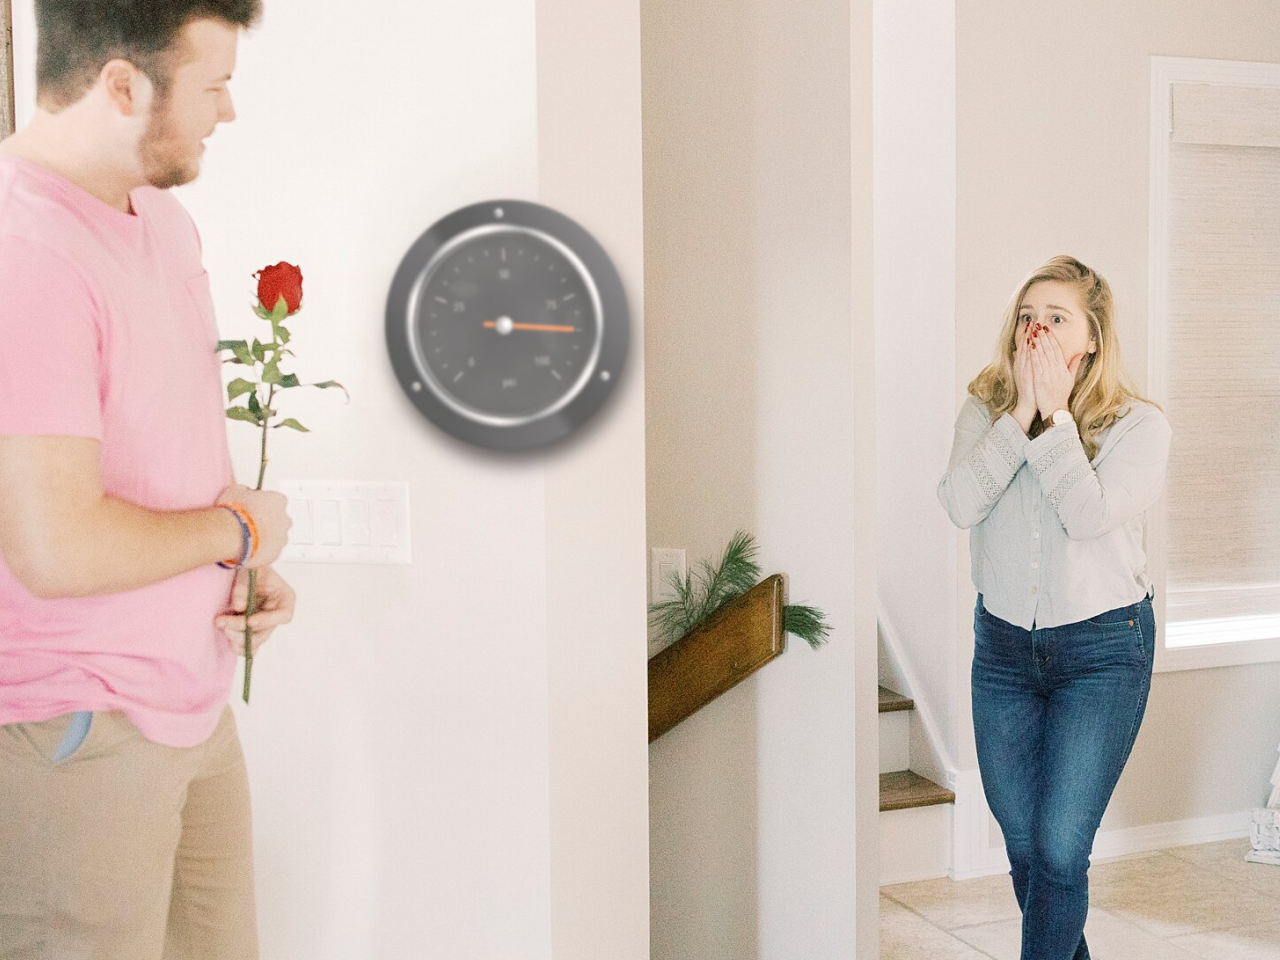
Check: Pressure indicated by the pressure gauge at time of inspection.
85 psi
